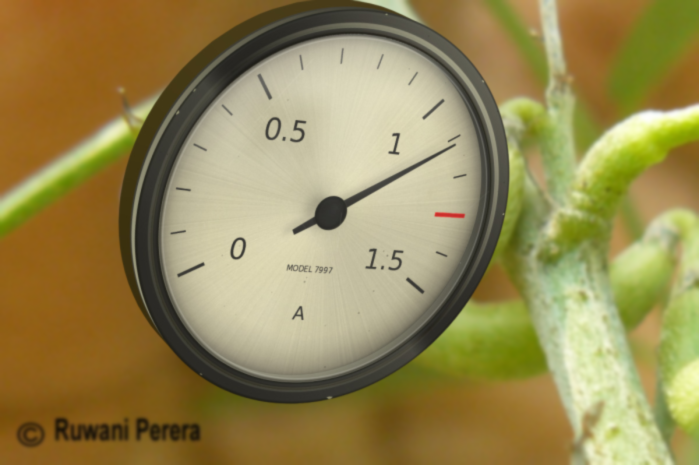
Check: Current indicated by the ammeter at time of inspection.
1.1 A
